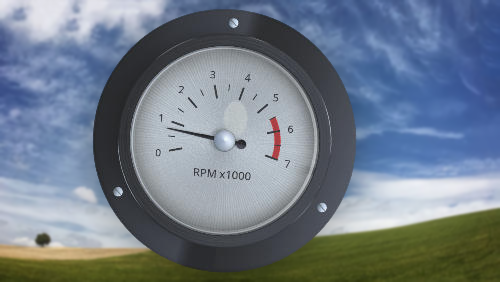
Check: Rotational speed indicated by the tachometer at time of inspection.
750 rpm
